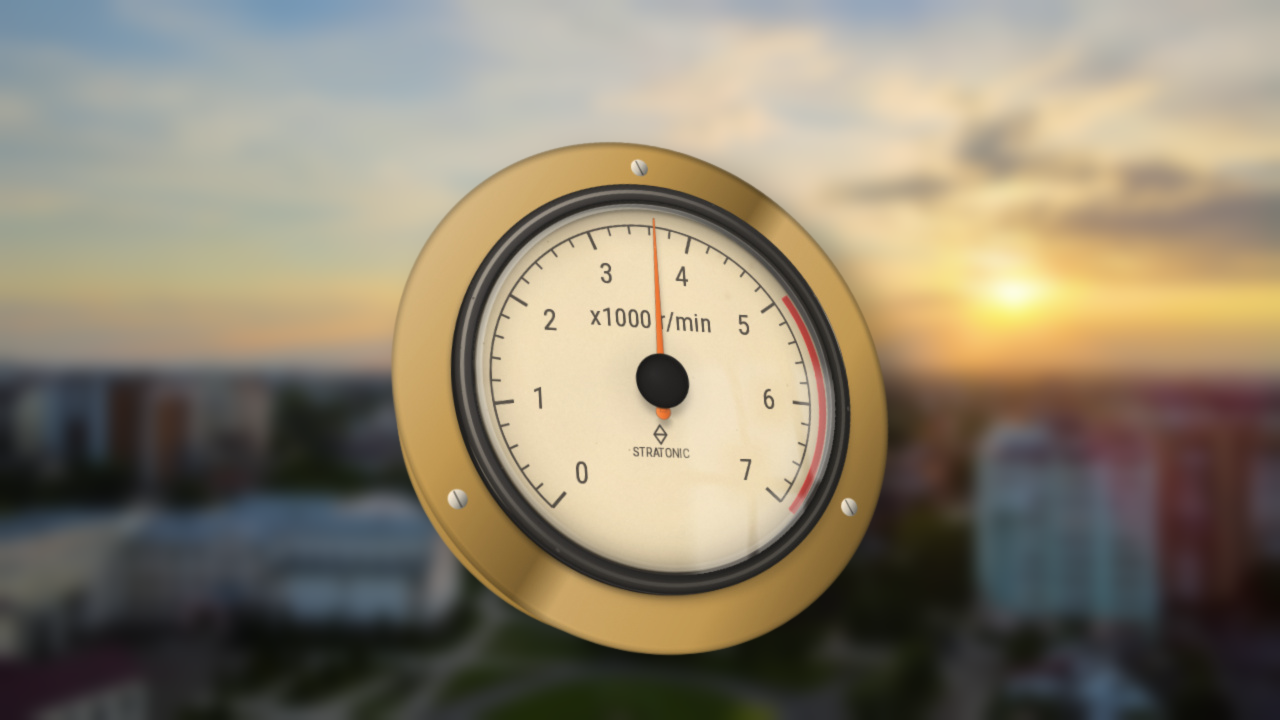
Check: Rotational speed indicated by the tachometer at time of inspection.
3600 rpm
